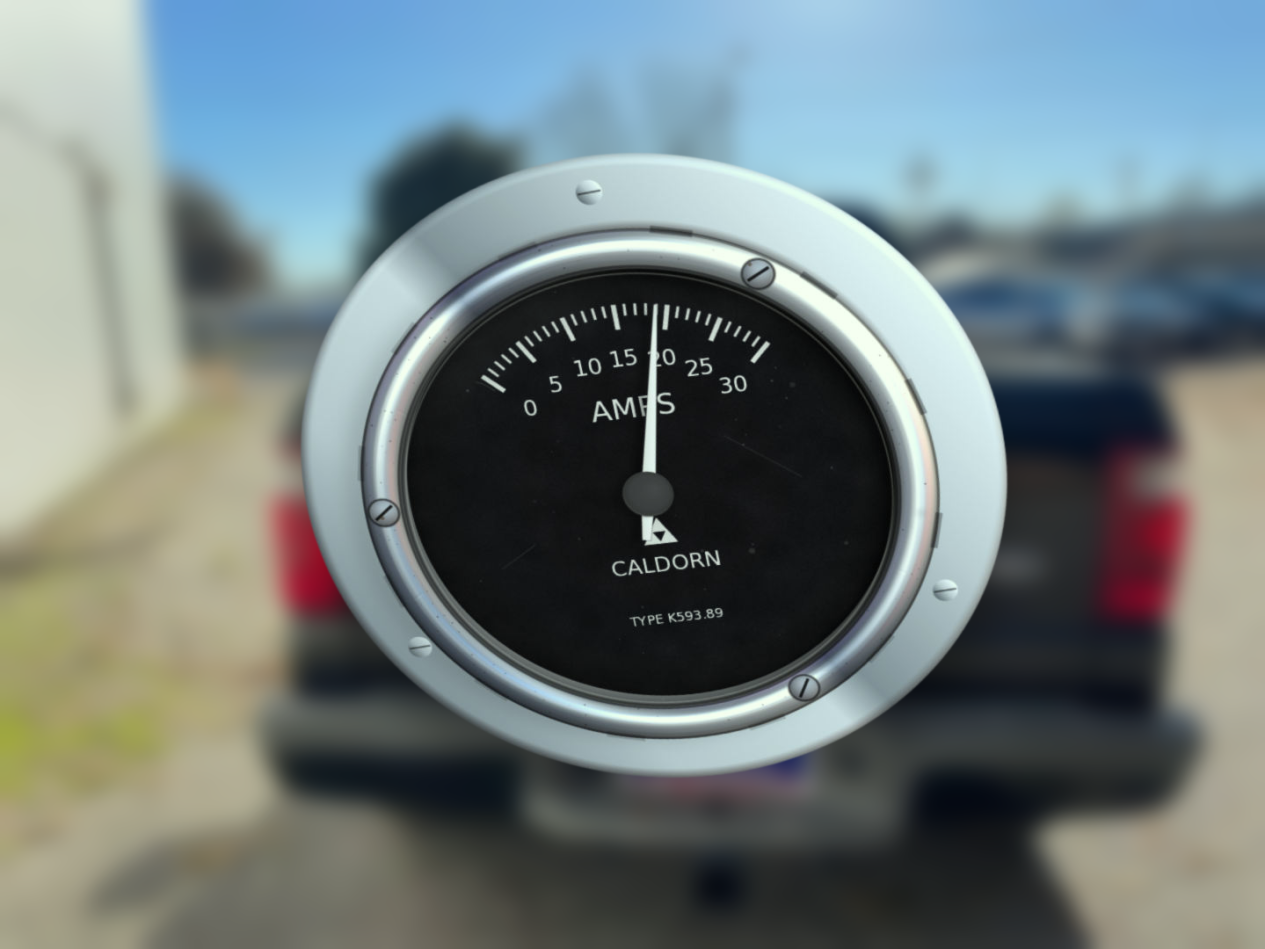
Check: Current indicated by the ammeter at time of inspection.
19 A
